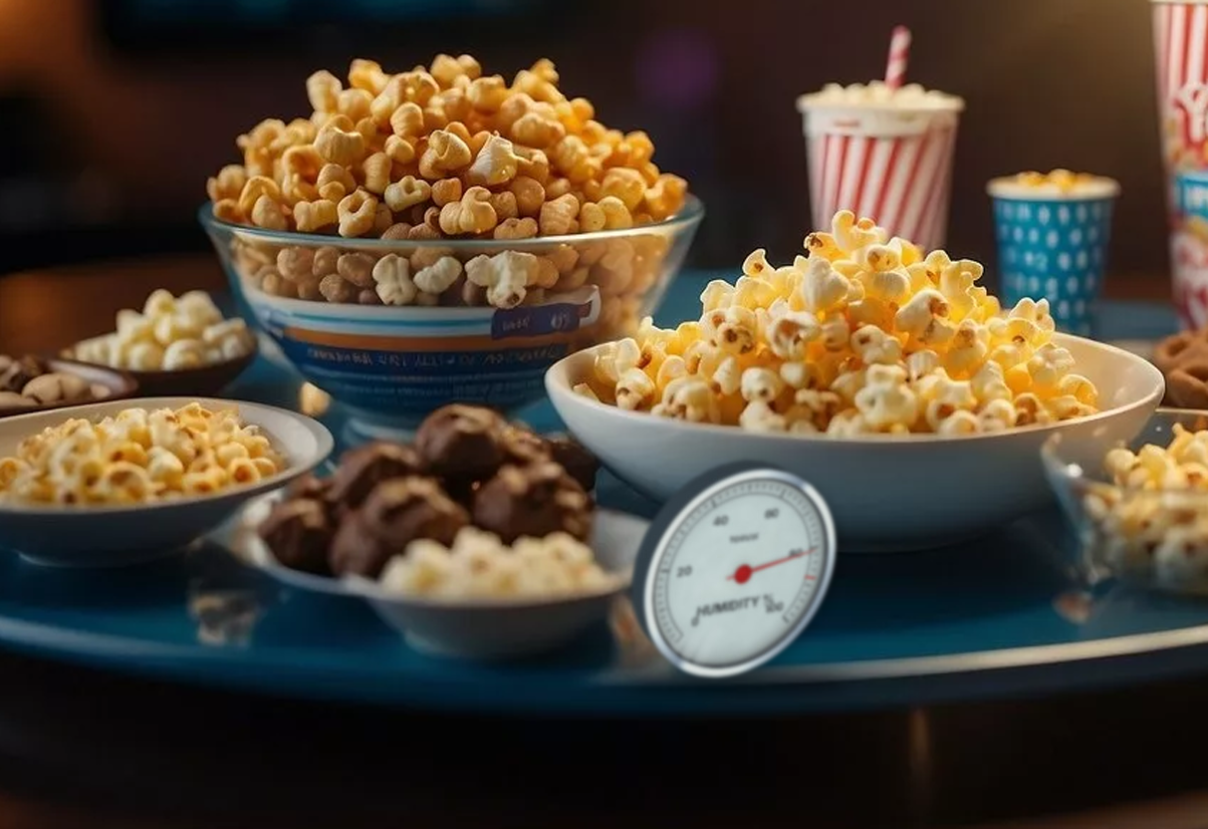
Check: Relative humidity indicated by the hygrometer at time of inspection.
80 %
